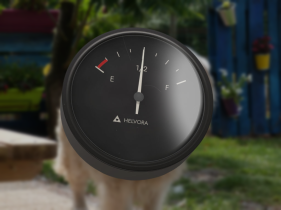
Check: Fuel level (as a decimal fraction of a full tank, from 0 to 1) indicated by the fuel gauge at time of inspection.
0.5
